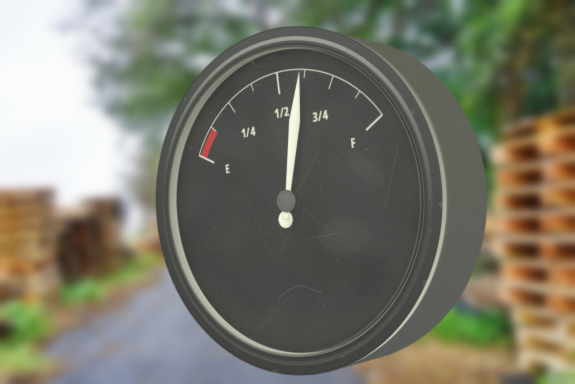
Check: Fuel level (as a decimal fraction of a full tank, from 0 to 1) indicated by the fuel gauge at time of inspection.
0.625
